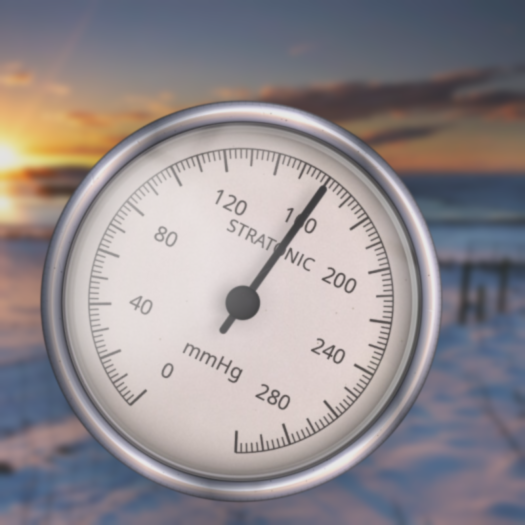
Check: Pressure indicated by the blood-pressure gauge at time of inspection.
160 mmHg
